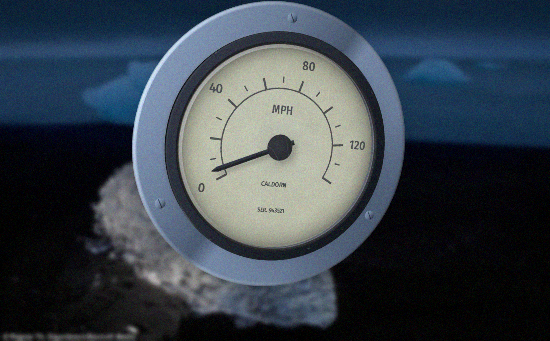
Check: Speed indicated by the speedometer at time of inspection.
5 mph
